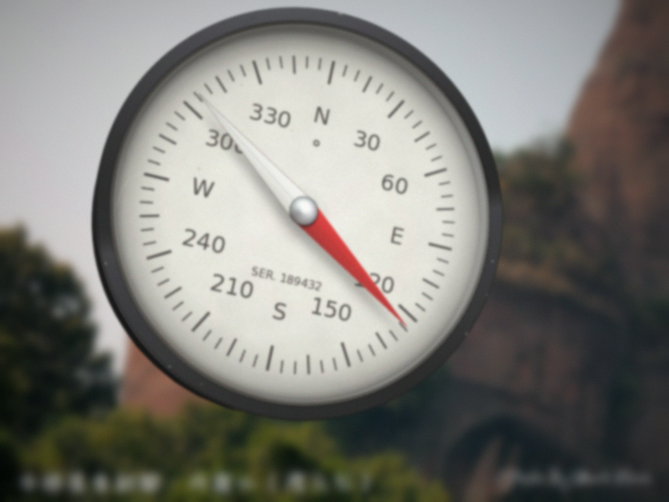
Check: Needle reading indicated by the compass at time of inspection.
125 °
